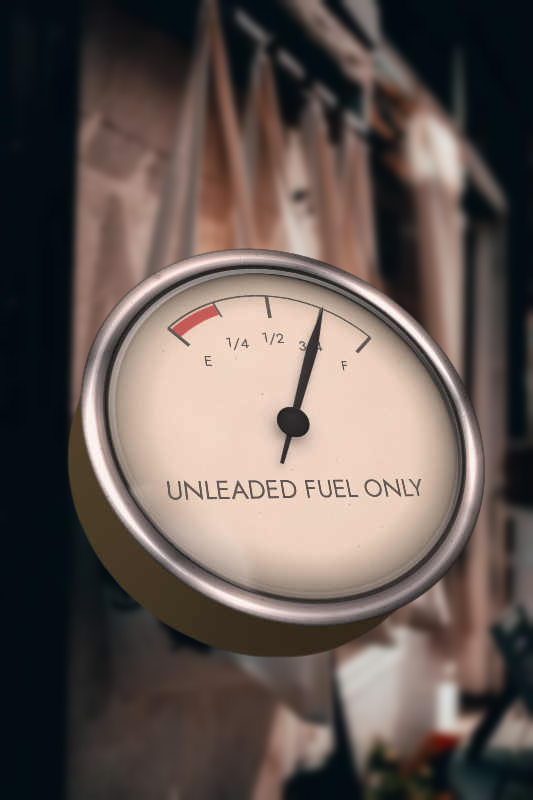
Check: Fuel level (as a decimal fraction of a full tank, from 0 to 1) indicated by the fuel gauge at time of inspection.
0.75
